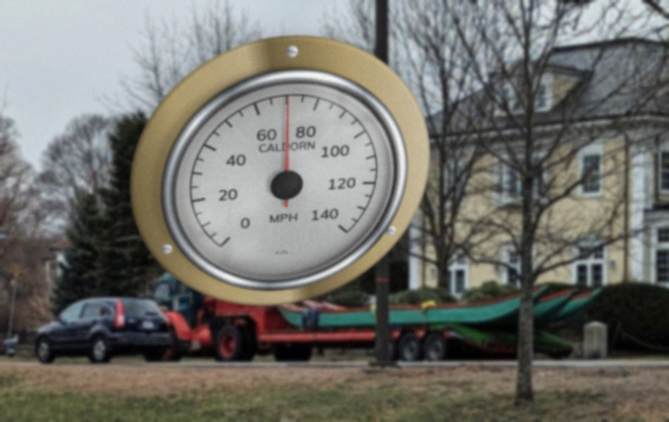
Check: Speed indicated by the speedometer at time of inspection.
70 mph
